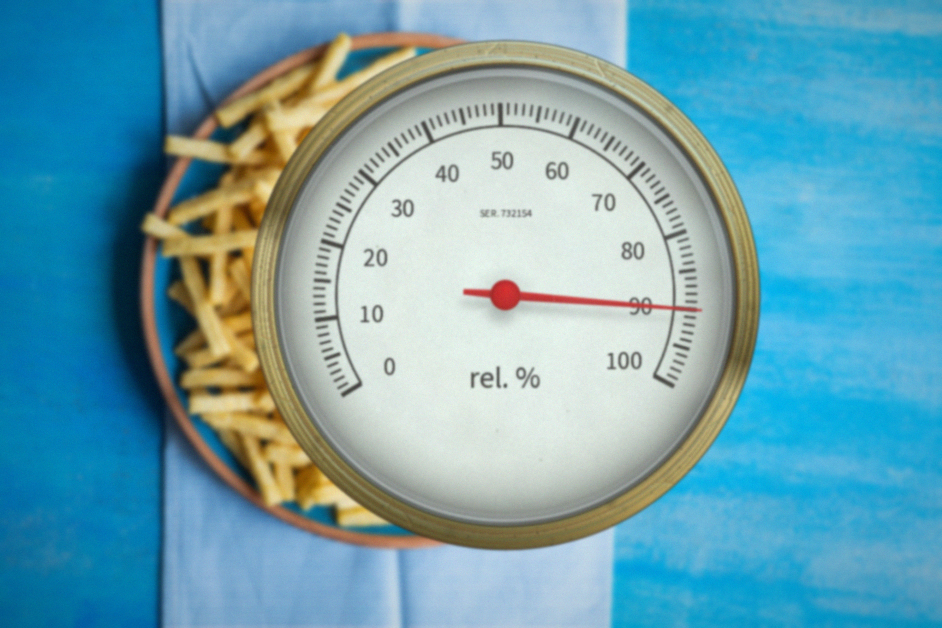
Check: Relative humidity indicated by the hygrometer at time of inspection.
90 %
